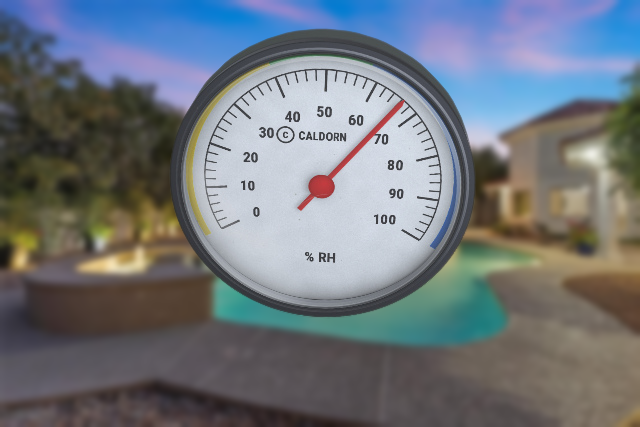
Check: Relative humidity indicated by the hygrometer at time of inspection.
66 %
